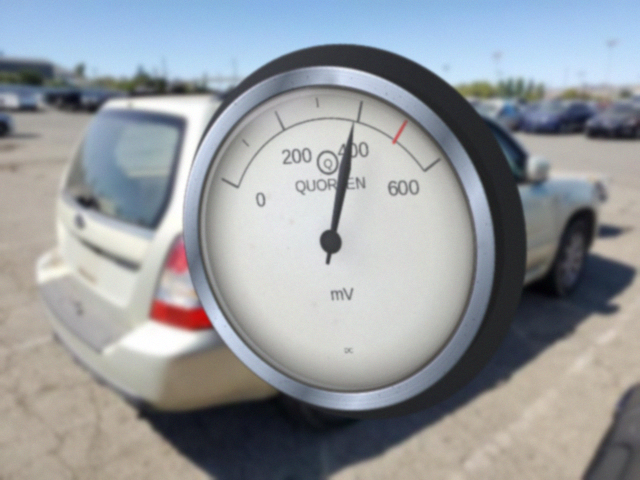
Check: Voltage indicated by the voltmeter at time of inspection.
400 mV
